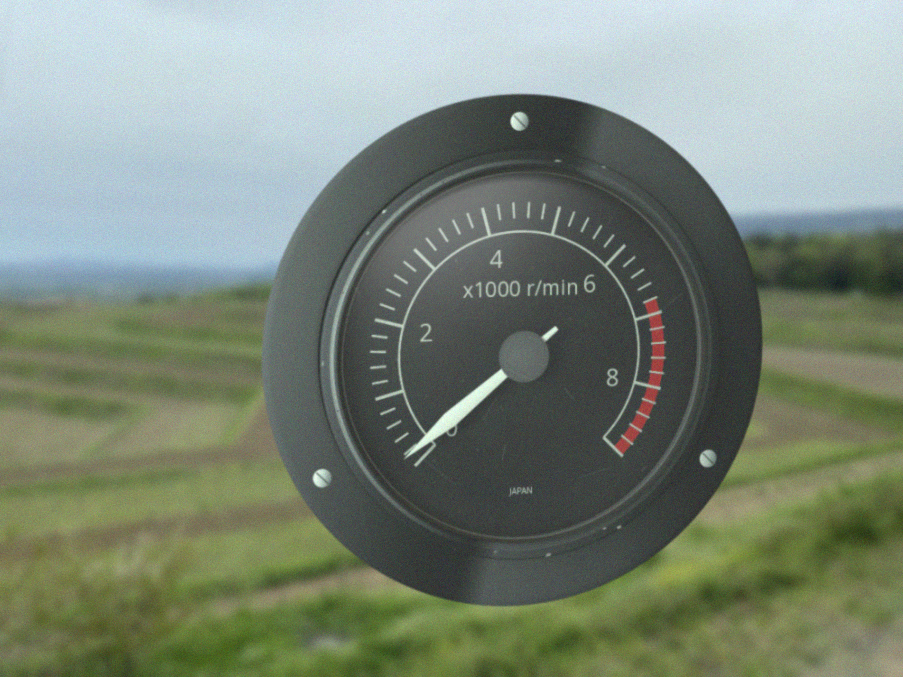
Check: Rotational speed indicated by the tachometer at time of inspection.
200 rpm
